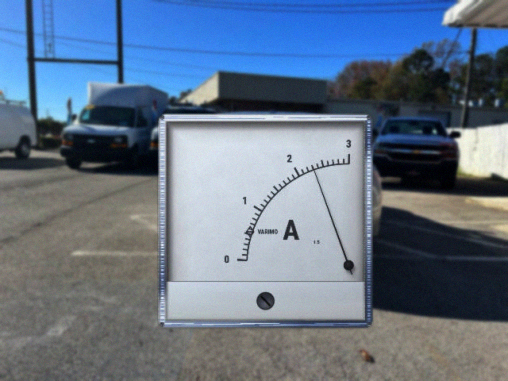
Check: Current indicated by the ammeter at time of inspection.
2.3 A
